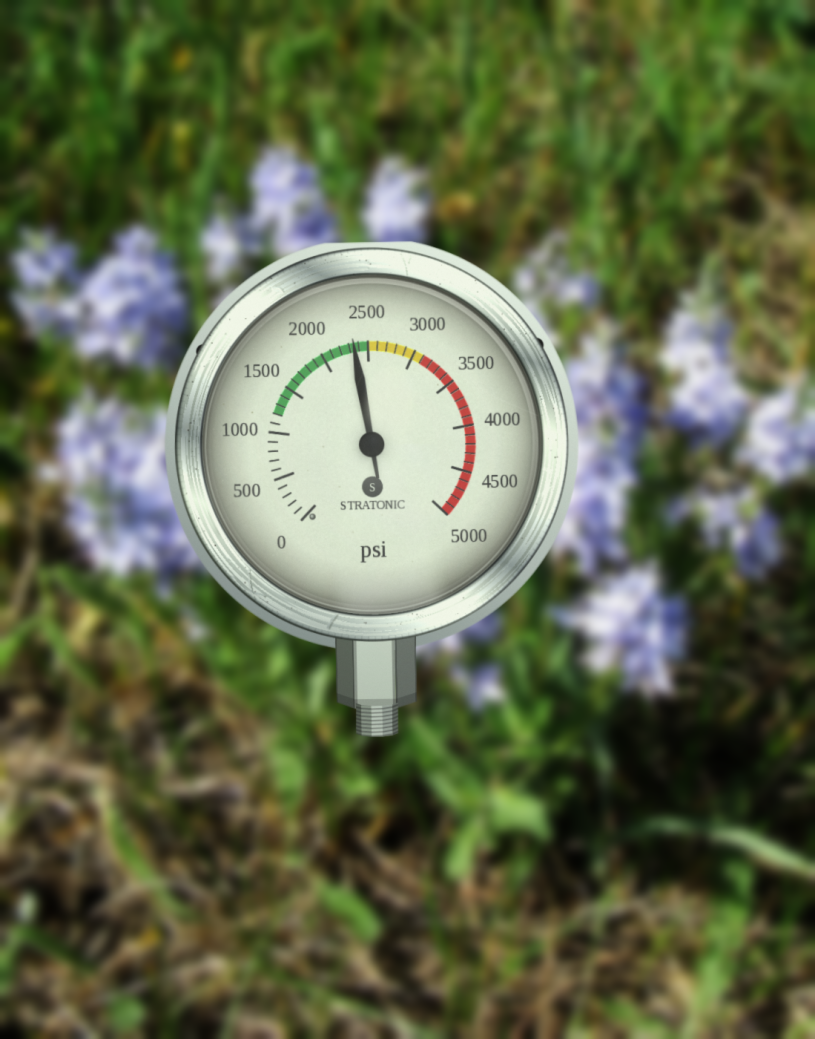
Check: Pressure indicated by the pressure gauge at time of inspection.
2350 psi
